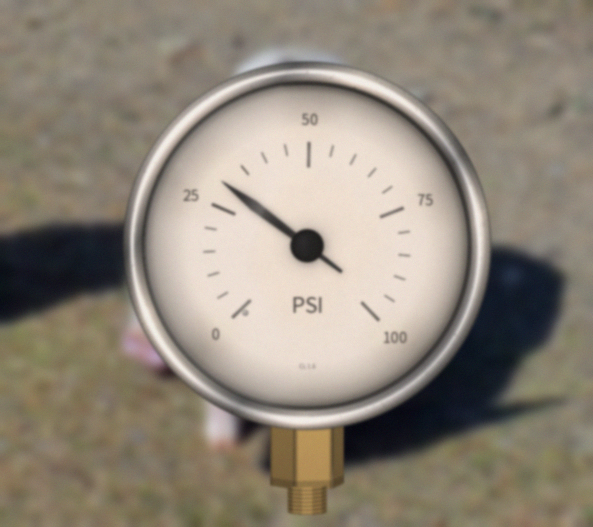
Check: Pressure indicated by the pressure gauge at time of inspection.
30 psi
